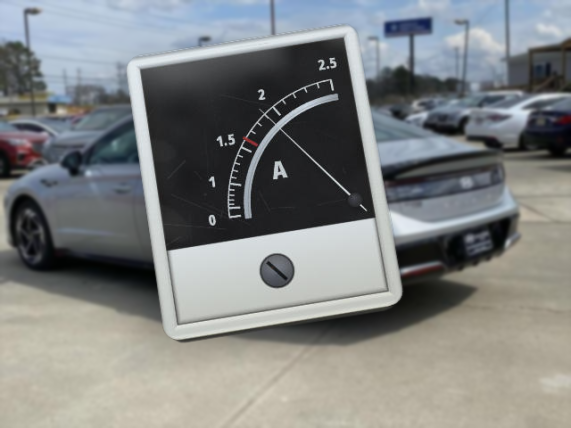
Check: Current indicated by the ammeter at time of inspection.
1.9 A
